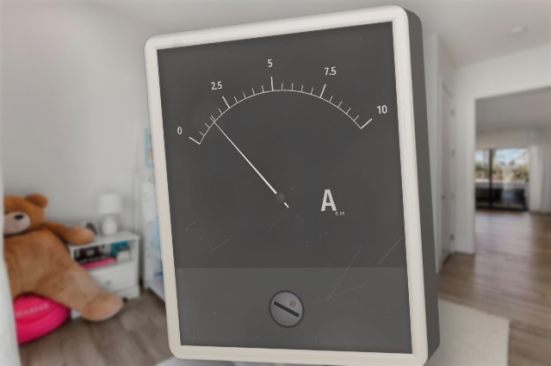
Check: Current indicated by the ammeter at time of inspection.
1.5 A
